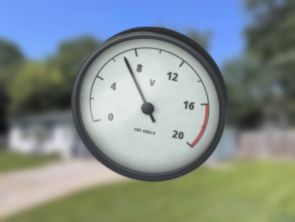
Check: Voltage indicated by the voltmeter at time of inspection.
7 V
